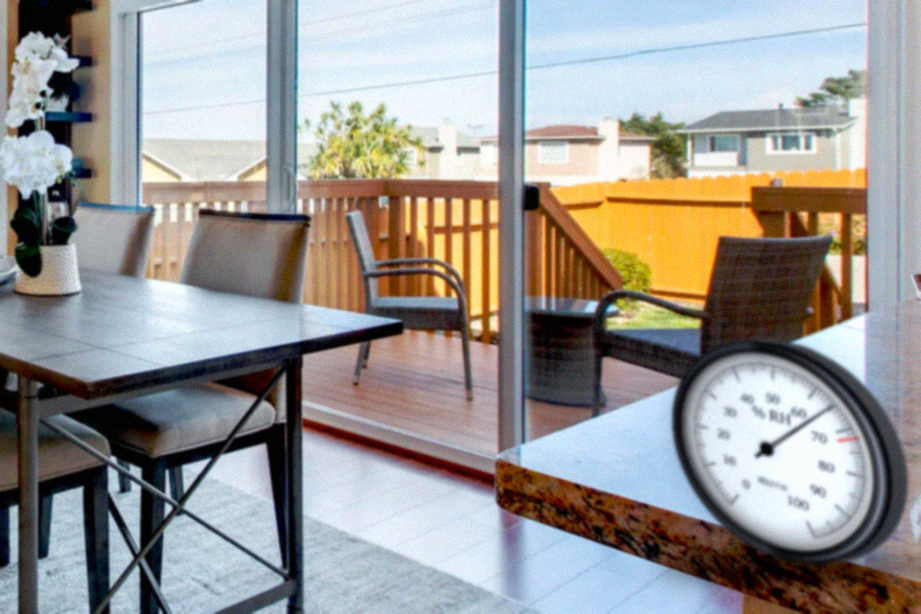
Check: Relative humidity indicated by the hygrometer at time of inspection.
65 %
